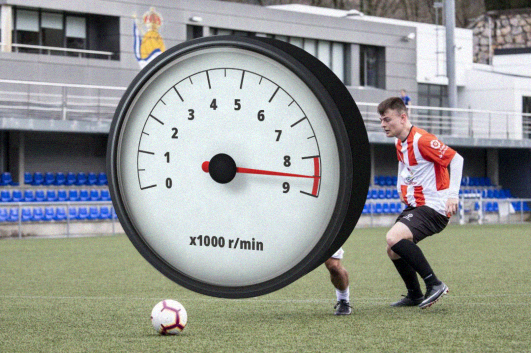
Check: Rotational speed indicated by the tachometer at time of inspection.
8500 rpm
